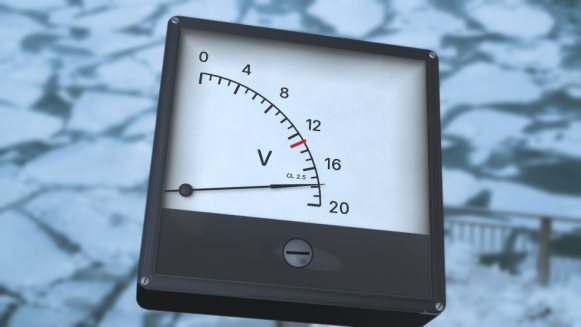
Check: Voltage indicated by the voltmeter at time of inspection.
18 V
